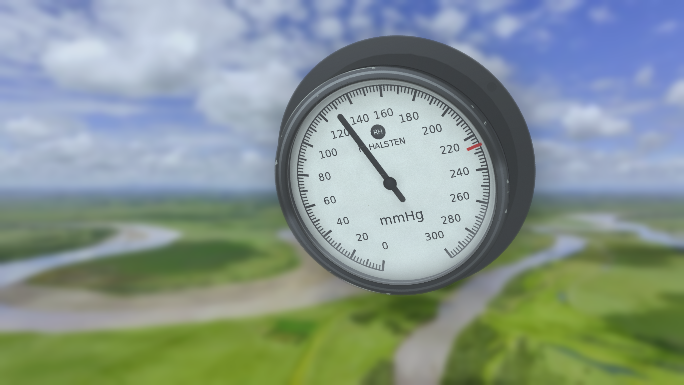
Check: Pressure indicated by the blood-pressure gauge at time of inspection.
130 mmHg
